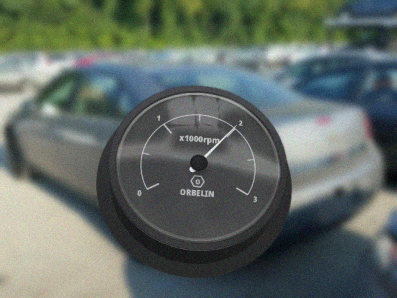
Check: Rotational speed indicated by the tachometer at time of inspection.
2000 rpm
